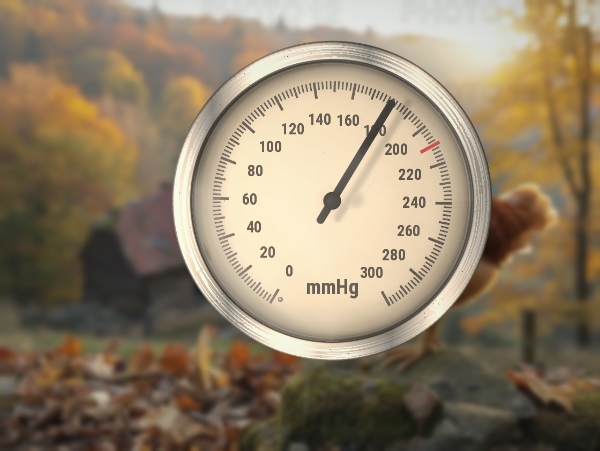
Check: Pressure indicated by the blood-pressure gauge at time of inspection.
180 mmHg
